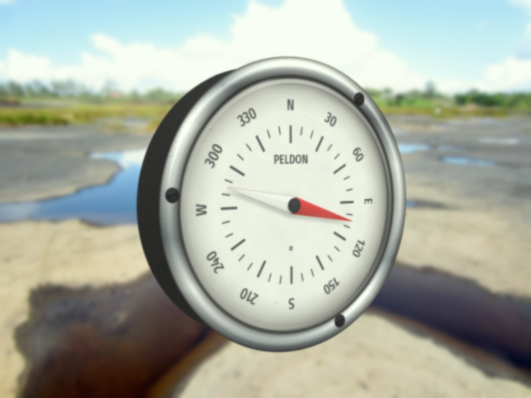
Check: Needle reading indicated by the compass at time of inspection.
105 °
